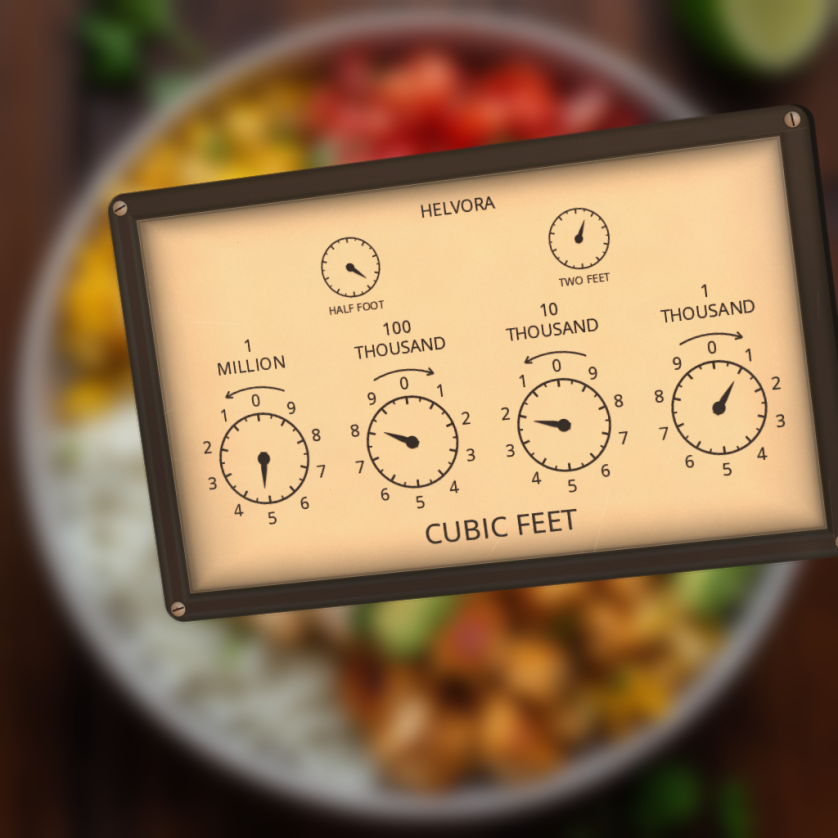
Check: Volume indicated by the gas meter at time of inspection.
482100 ft³
